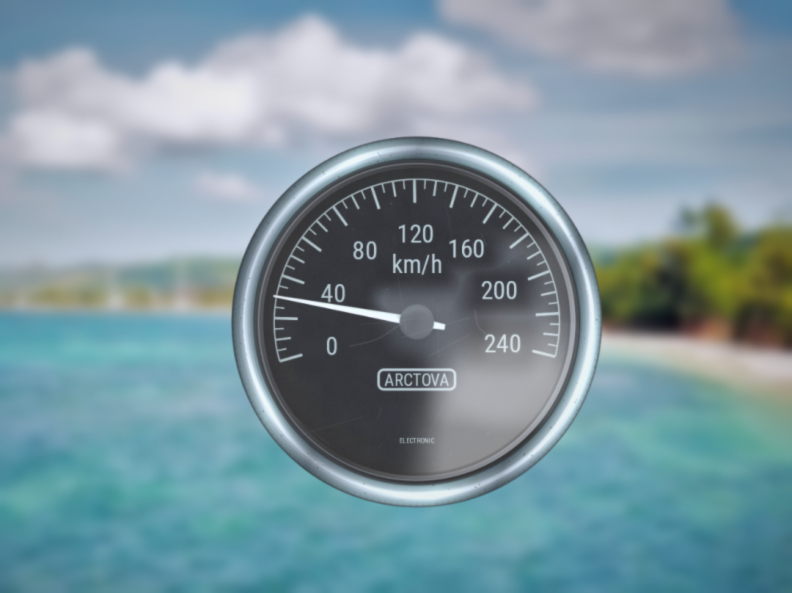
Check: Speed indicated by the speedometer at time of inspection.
30 km/h
